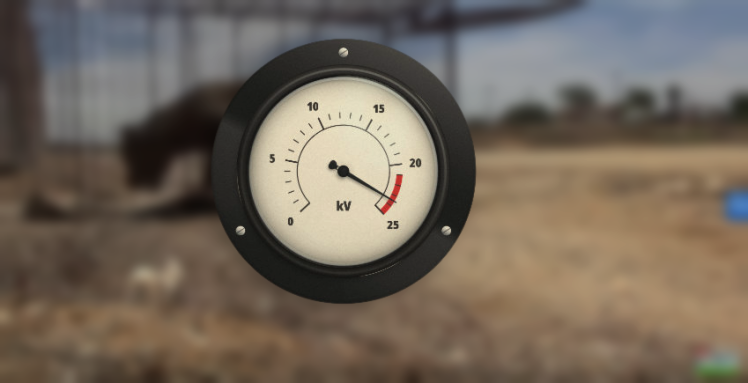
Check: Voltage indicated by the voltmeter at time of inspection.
23.5 kV
